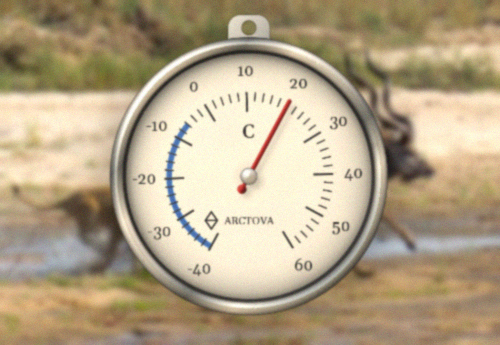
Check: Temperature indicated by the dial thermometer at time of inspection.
20 °C
